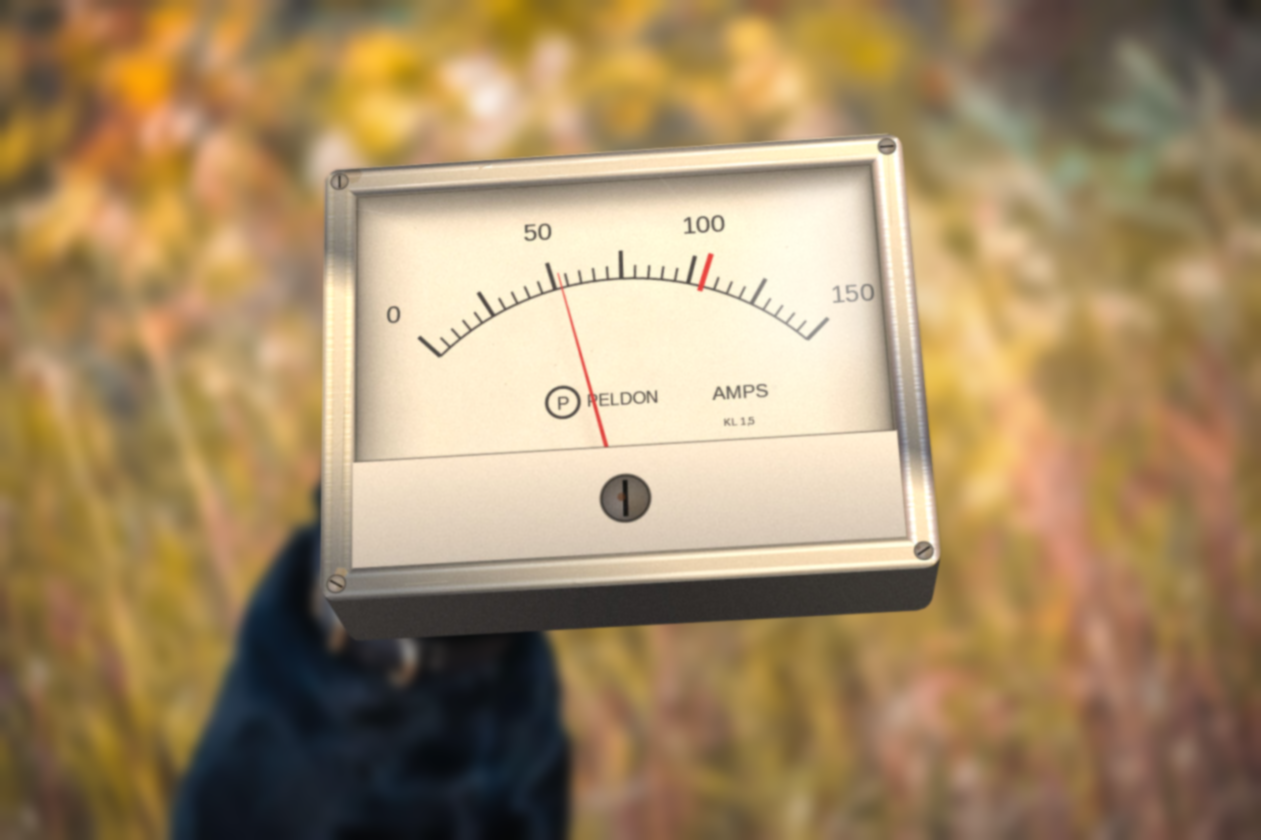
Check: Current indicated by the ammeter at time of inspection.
52.5 A
